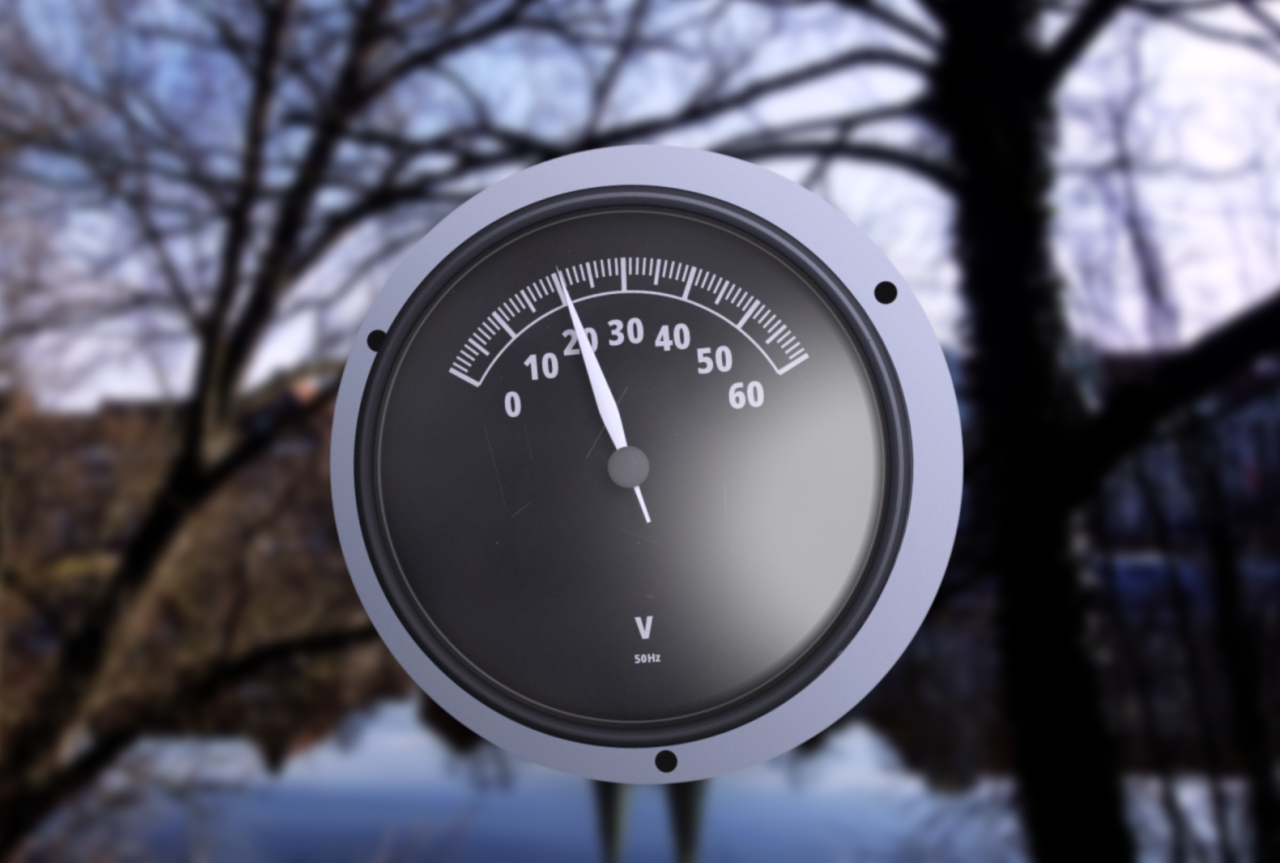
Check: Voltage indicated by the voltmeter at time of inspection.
21 V
